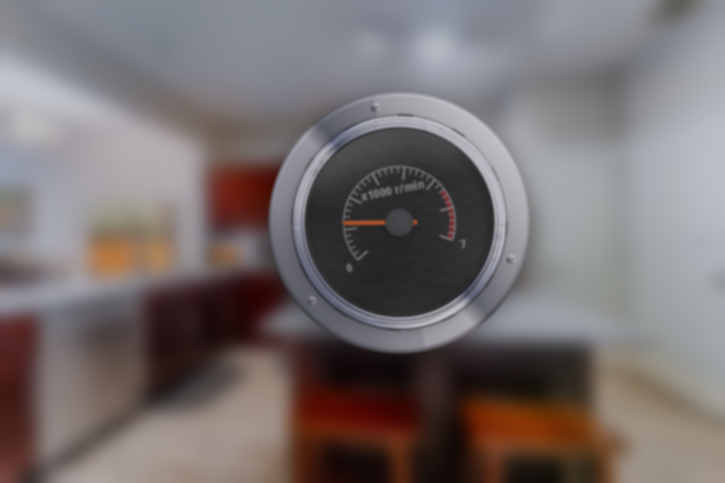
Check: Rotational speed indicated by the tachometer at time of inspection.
1200 rpm
